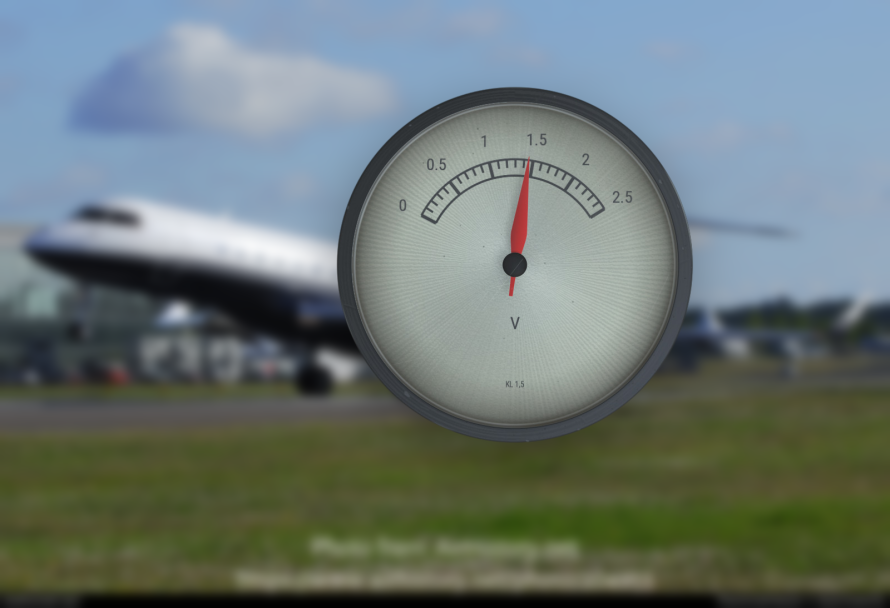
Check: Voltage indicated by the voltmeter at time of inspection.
1.45 V
